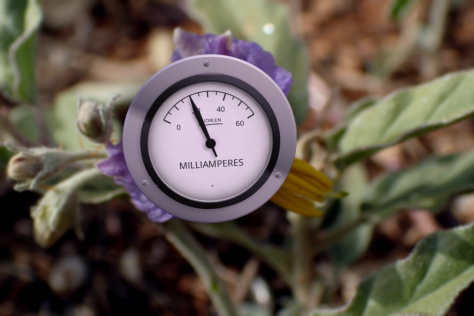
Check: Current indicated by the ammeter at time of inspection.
20 mA
